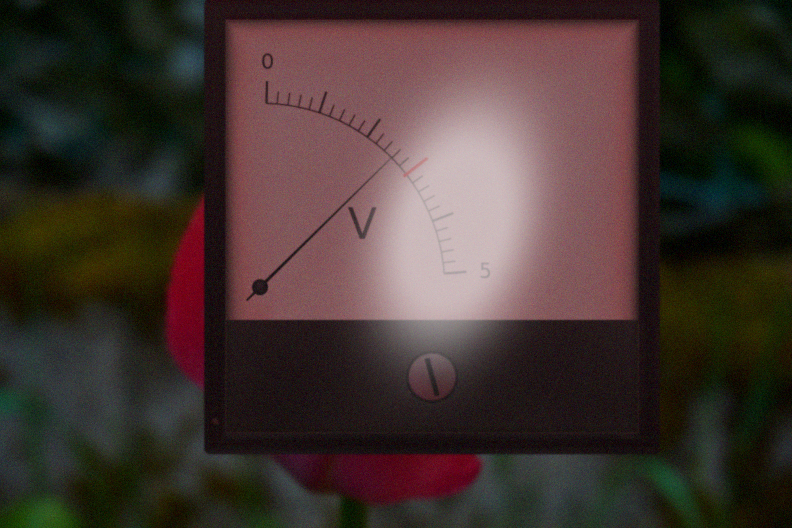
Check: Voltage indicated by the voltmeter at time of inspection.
2.6 V
